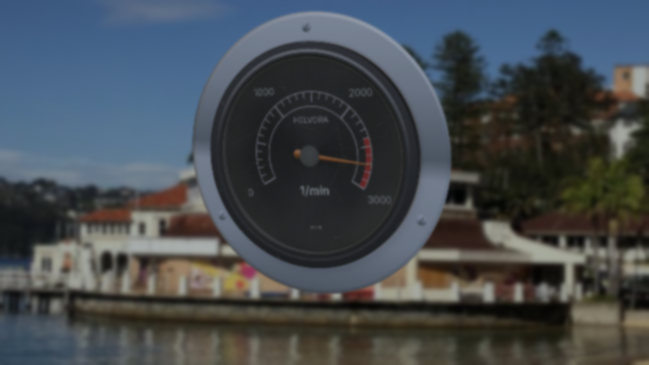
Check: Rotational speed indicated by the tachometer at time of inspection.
2700 rpm
